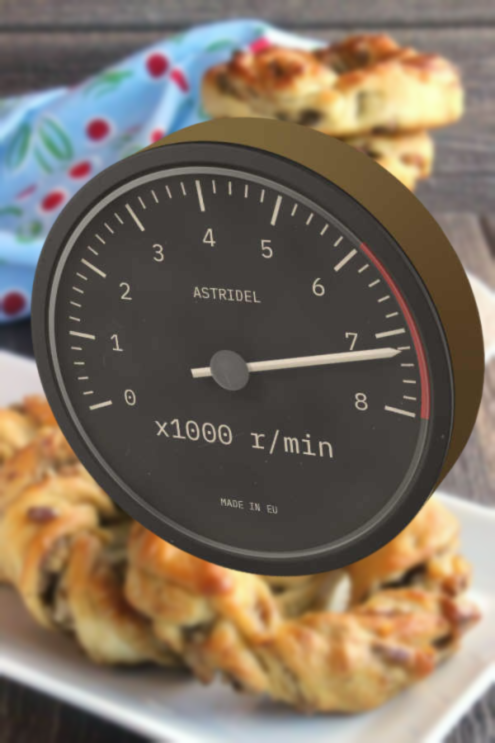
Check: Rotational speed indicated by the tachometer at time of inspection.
7200 rpm
